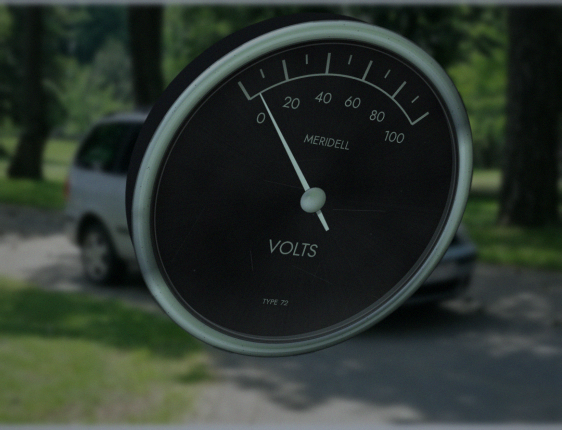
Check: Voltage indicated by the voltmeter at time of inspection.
5 V
